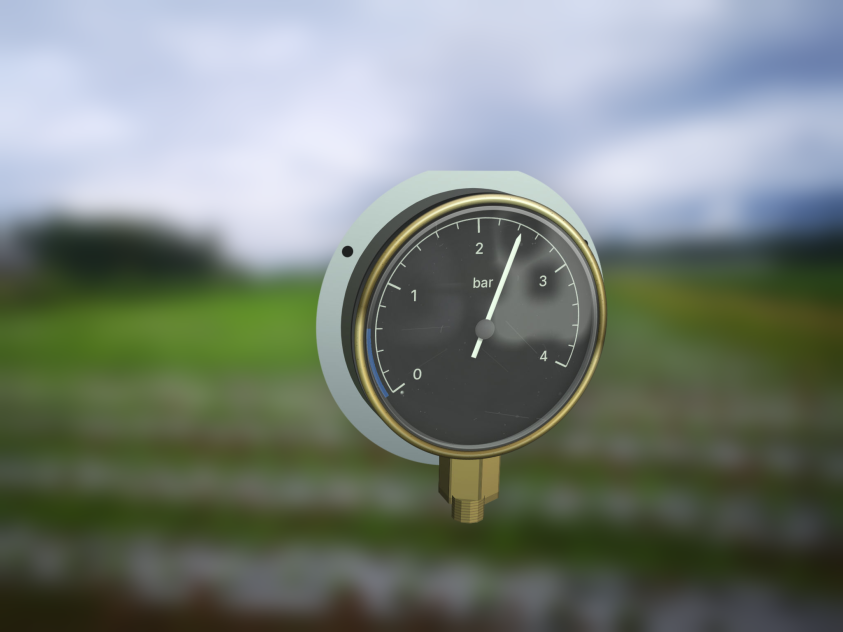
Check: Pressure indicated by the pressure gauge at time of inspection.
2.4 bar
